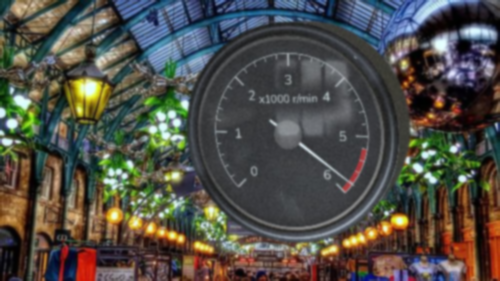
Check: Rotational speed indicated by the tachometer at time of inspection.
5800 rpm
